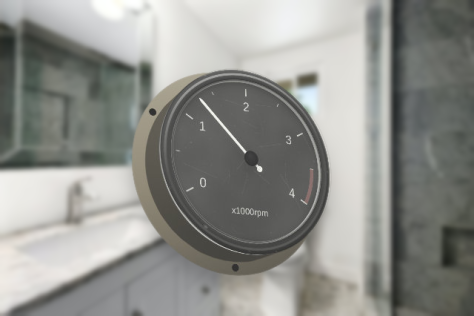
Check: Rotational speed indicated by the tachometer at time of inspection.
1250 rpm
